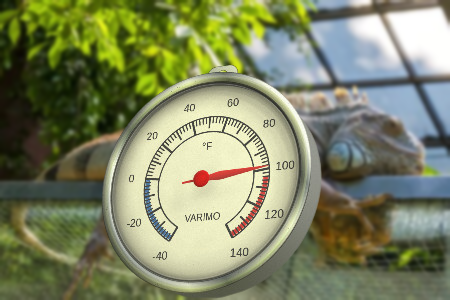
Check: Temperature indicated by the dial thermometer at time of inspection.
100 °F
